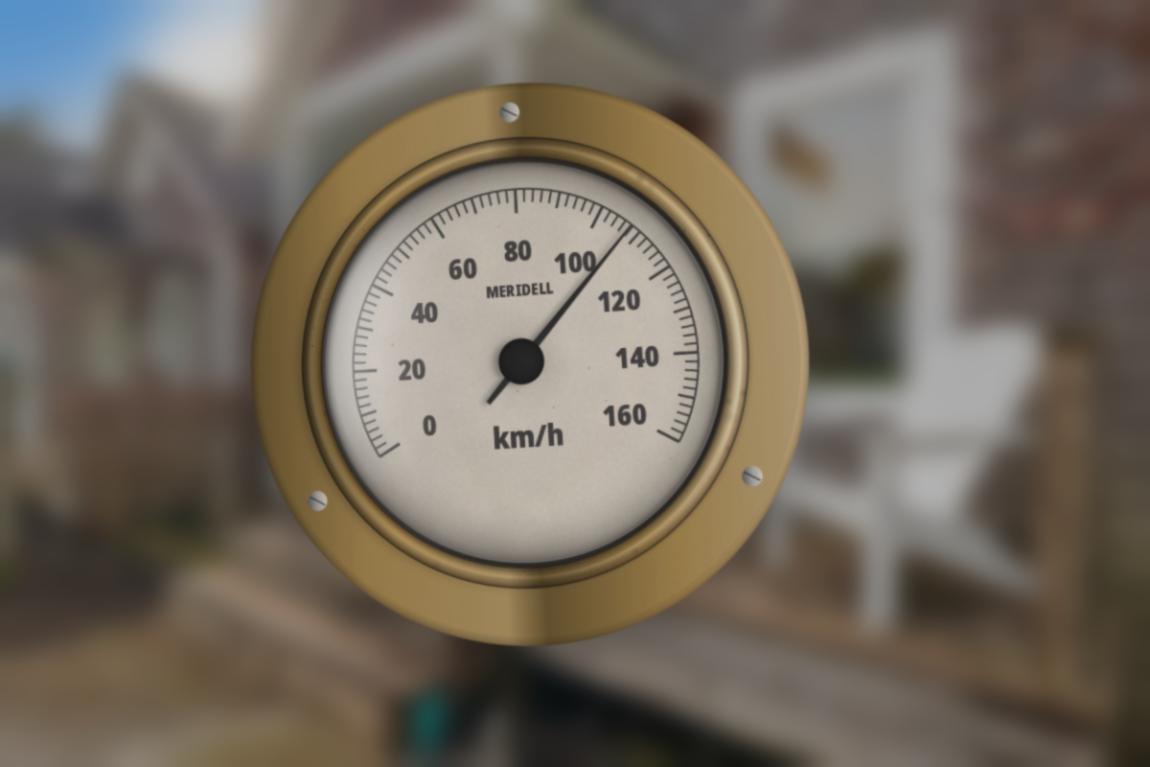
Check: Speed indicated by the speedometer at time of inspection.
108 km/h
